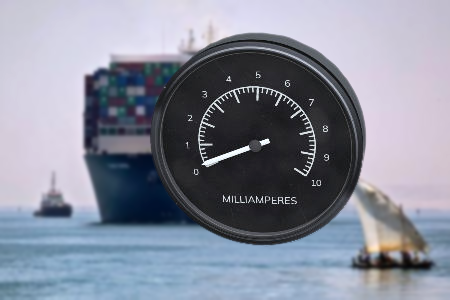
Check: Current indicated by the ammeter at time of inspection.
0.2 mA
